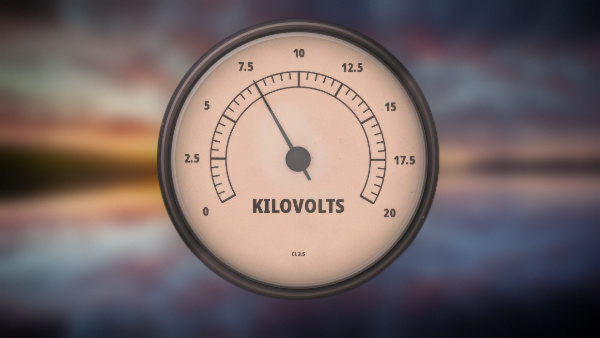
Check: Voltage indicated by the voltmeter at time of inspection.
7.5 kV
